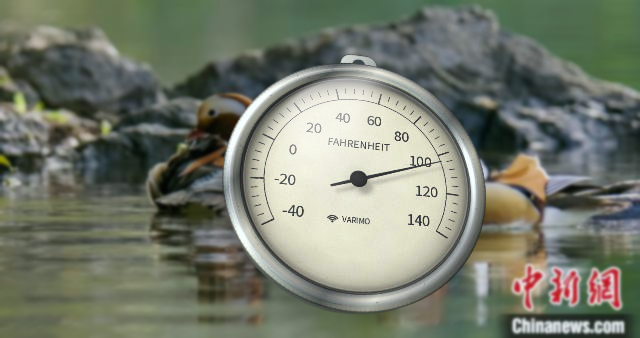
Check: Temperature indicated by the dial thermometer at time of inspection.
104 °F
